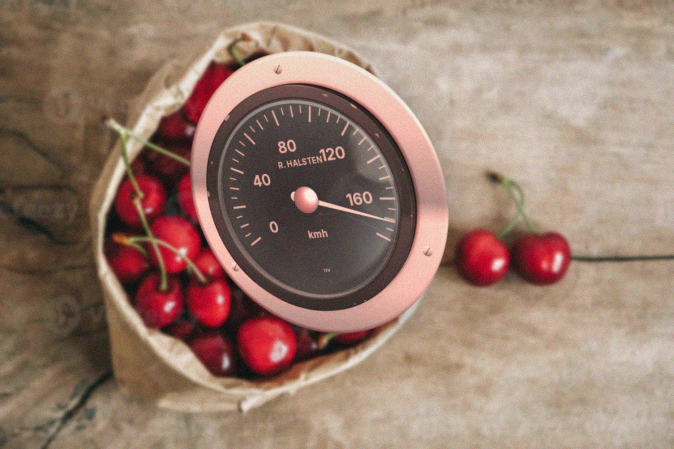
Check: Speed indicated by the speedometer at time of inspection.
170 km/h
